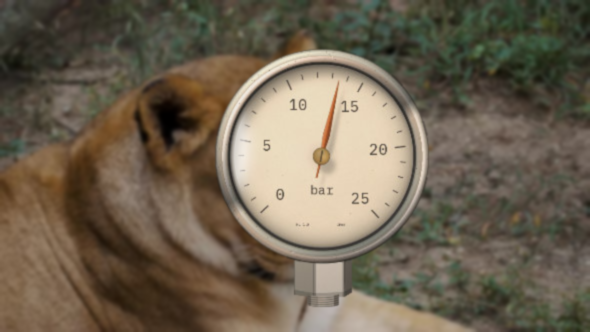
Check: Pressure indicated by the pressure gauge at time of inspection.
13.5 bar
